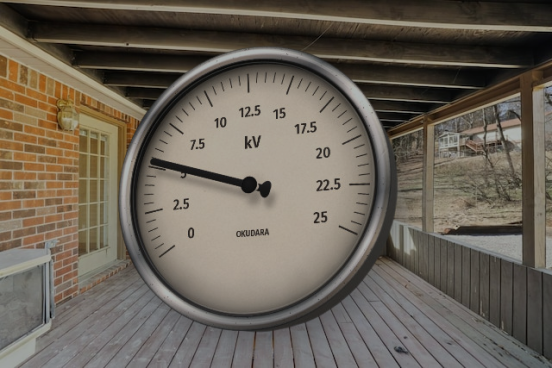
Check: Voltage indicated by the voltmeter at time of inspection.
5.25 kV
